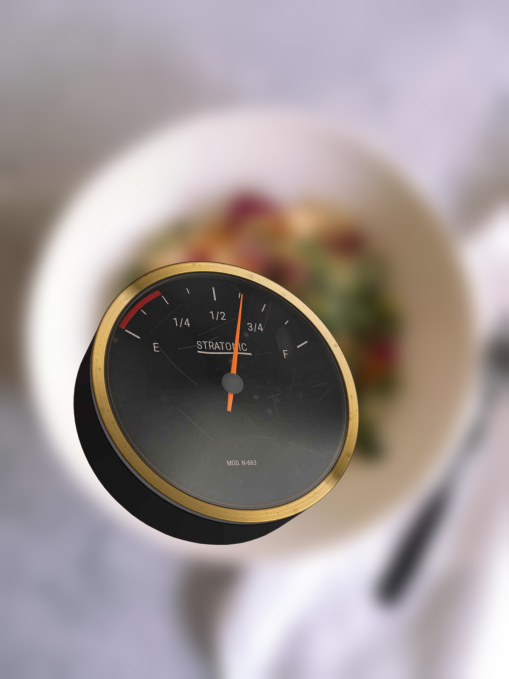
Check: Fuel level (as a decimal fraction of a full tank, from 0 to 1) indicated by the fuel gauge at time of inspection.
0.625
